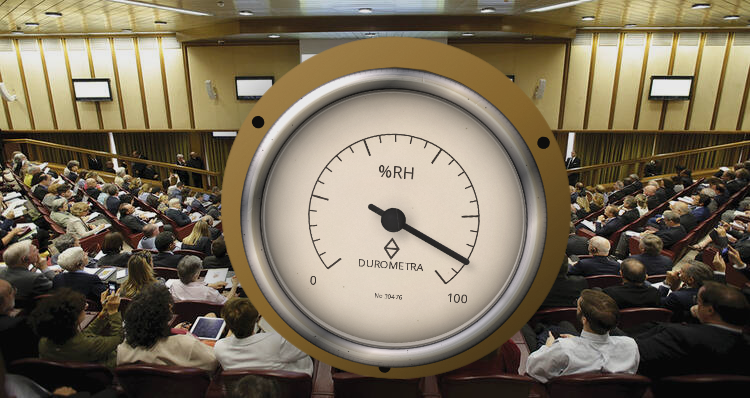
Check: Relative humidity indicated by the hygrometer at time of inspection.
92 %
